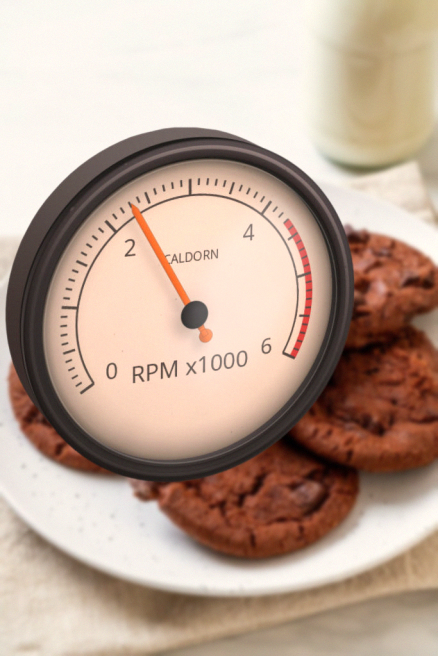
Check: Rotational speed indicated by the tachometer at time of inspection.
2300 rpm
